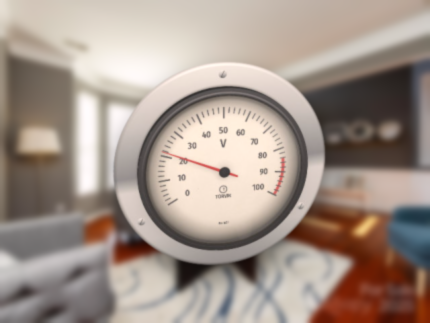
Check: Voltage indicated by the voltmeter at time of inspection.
22 V
